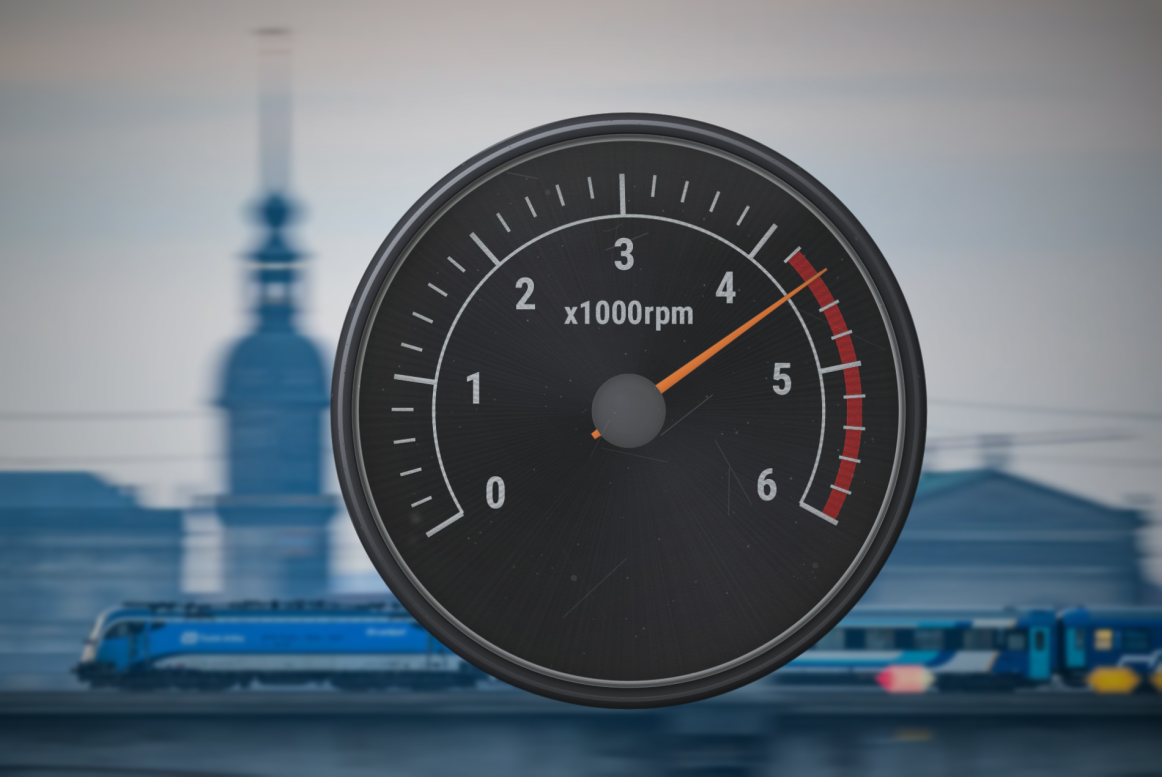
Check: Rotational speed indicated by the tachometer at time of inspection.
4400 rpm
